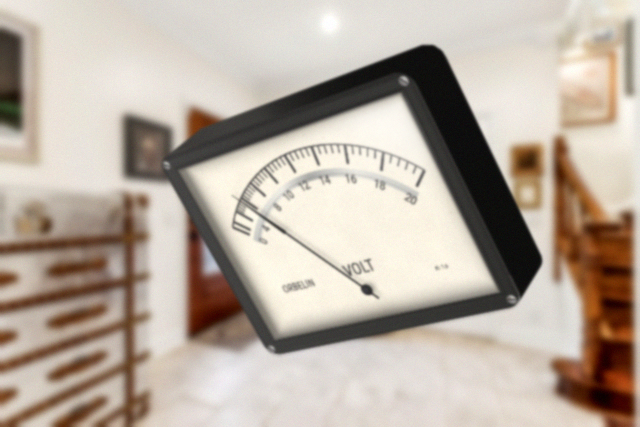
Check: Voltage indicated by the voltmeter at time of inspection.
6 V
